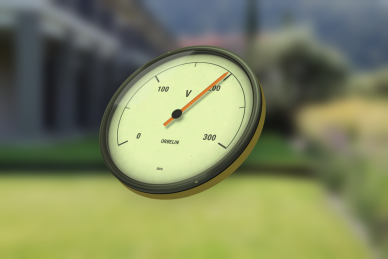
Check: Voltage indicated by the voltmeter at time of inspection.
200 V
